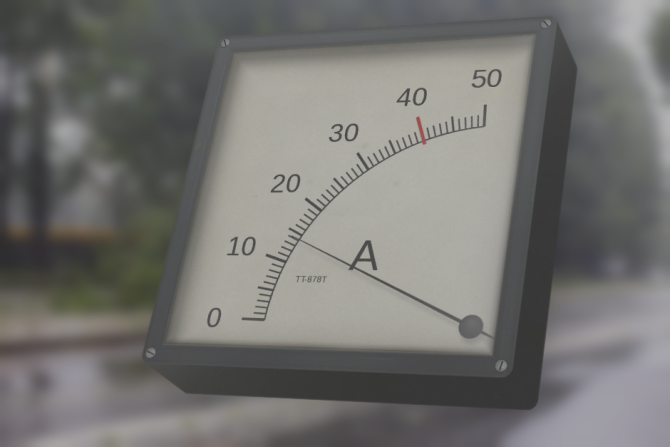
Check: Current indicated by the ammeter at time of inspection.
14 A
